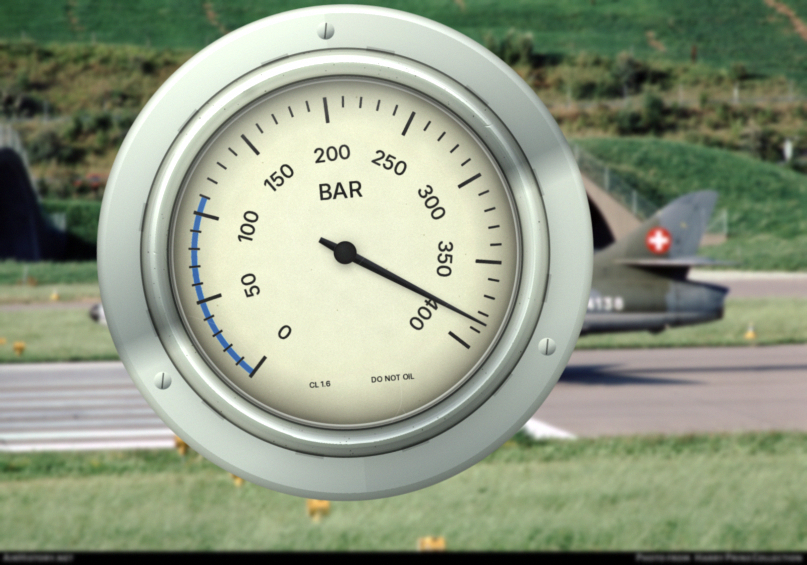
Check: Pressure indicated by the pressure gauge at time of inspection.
385 bar
